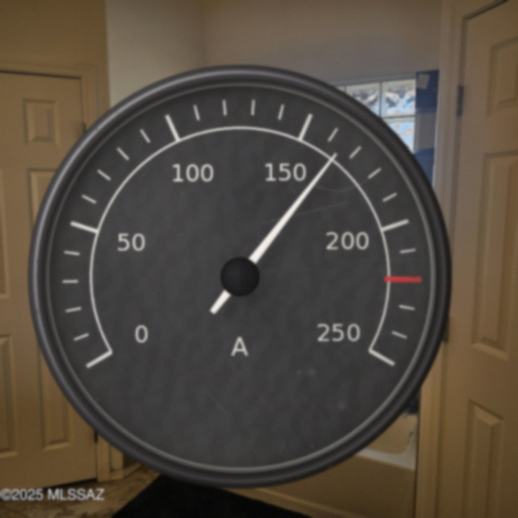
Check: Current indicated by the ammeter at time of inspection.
165 A
